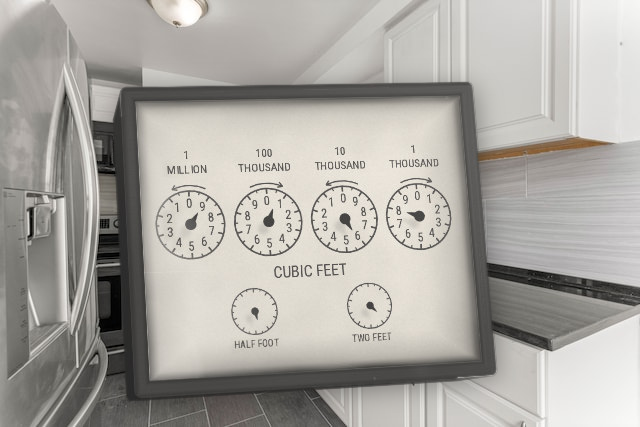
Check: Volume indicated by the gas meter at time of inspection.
905800 ft³
